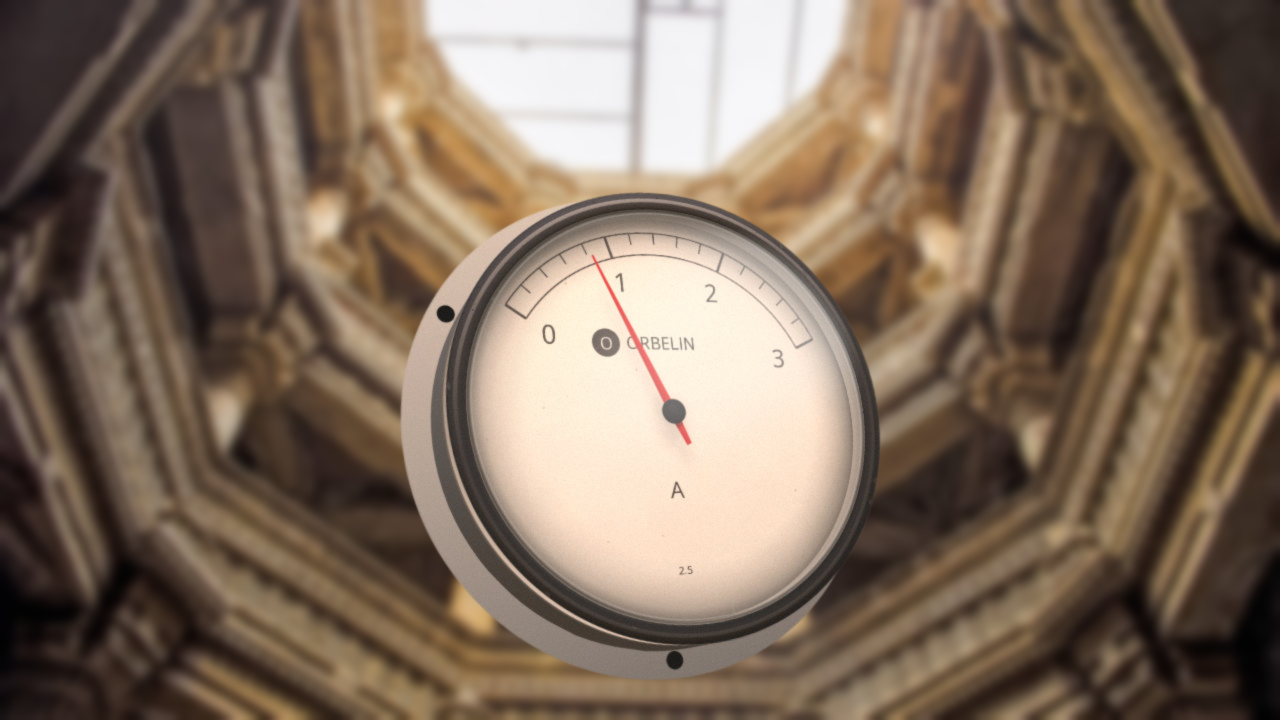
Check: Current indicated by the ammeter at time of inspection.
0.8 A
